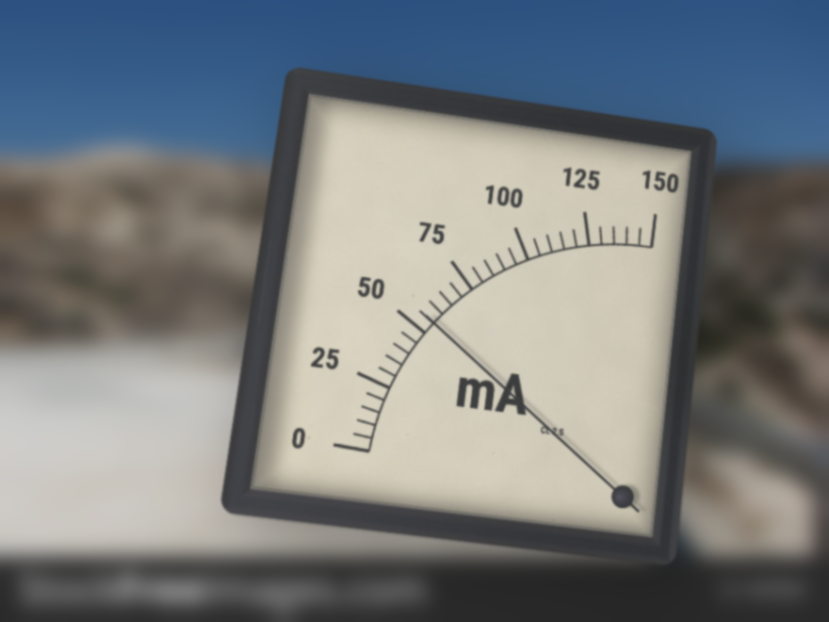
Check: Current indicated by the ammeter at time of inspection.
55 mA
